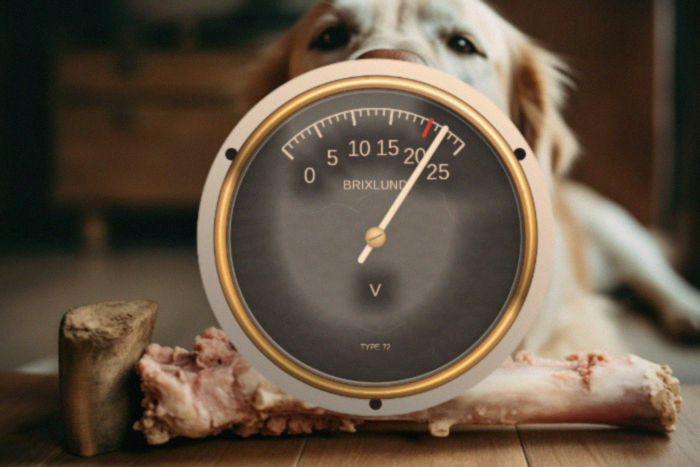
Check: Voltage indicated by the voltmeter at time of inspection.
22 V
